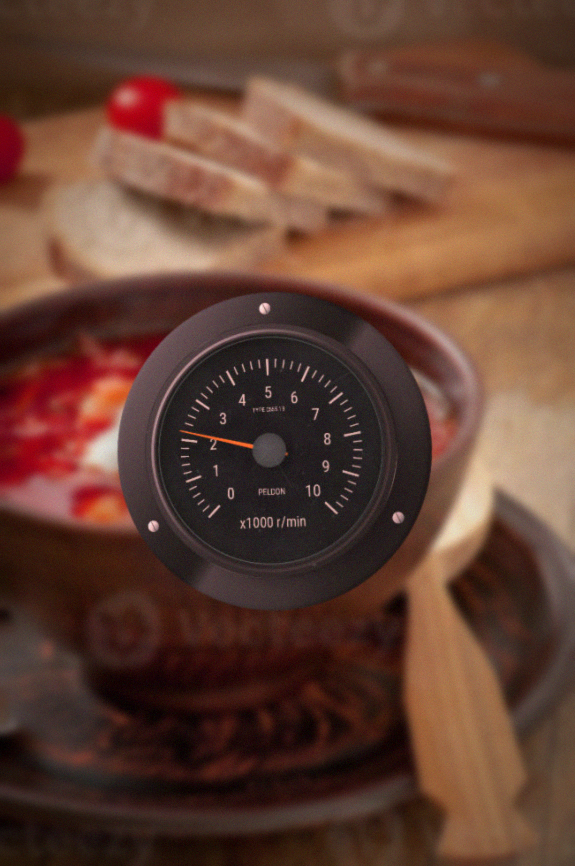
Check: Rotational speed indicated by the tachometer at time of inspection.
2200 rpm
